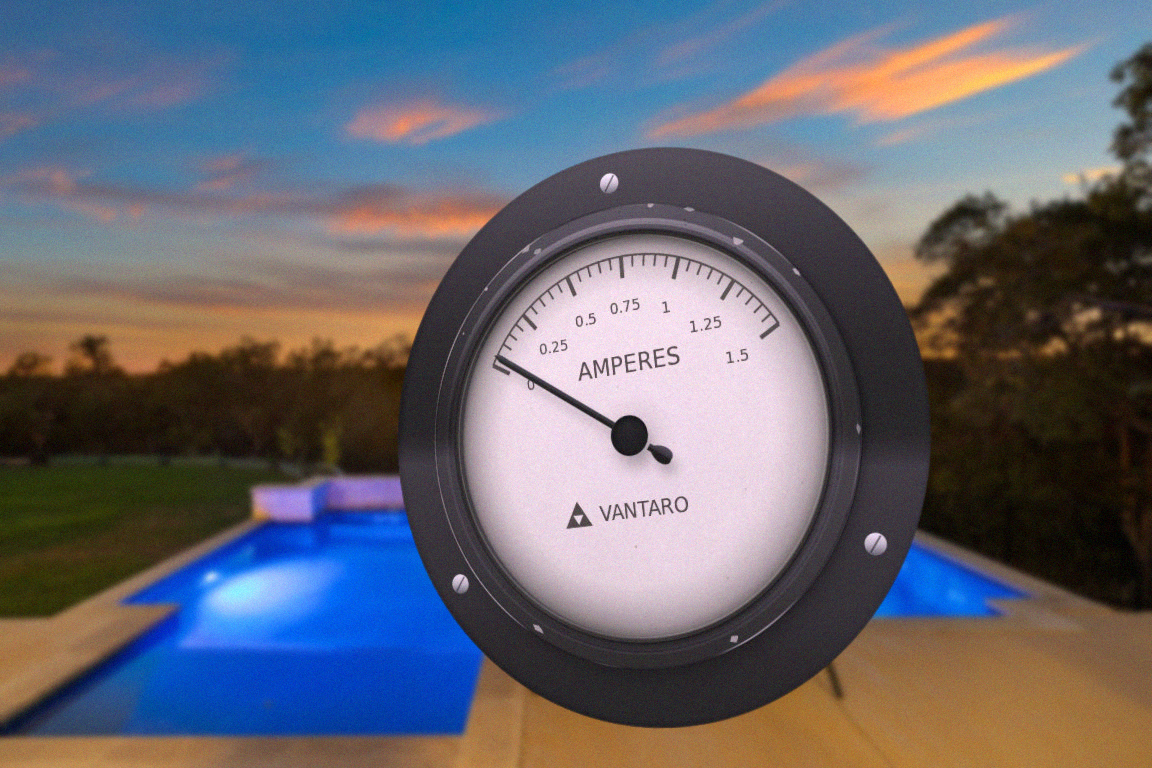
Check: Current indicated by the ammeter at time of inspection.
0.05 A
